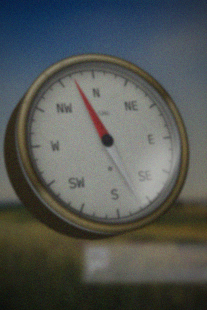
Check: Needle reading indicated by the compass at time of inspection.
340 °
